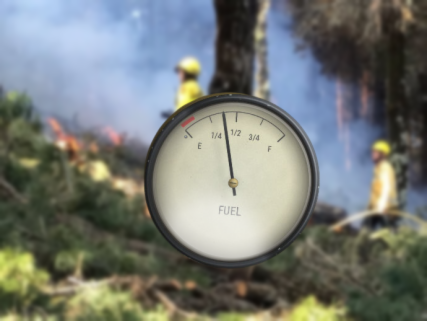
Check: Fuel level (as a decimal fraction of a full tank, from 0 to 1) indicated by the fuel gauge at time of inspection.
0.375
